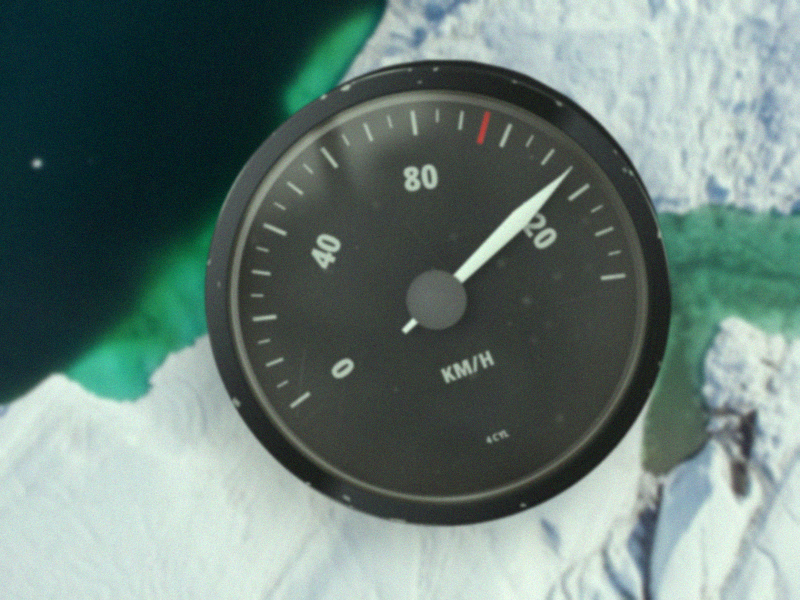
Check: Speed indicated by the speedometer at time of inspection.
115 km/h
